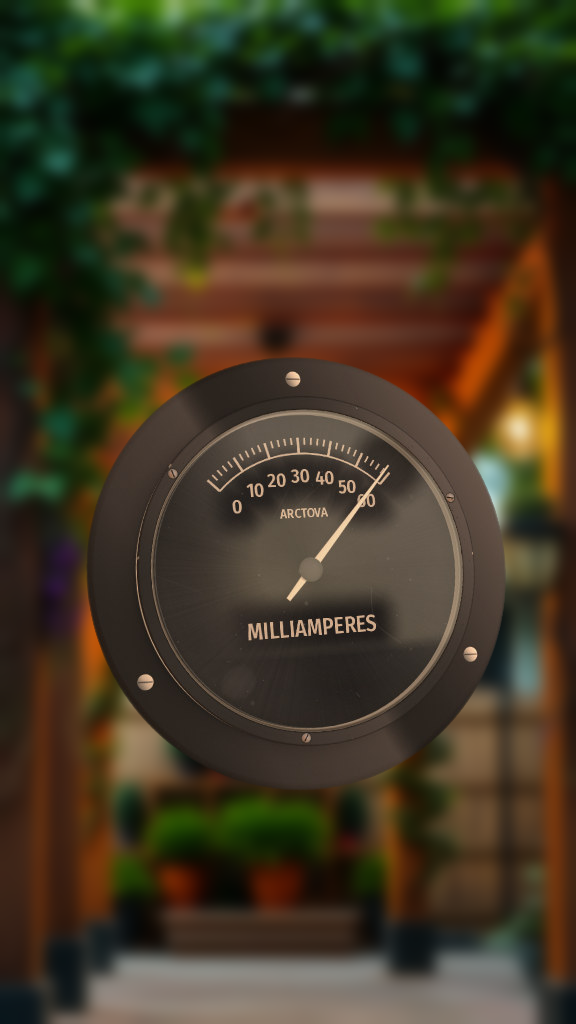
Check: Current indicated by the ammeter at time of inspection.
58 mA
